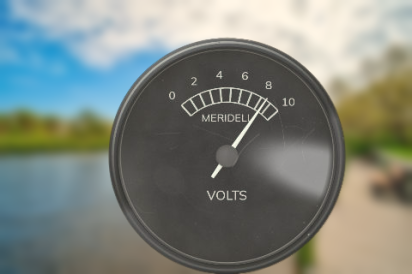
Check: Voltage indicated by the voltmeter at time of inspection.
8.5 V
